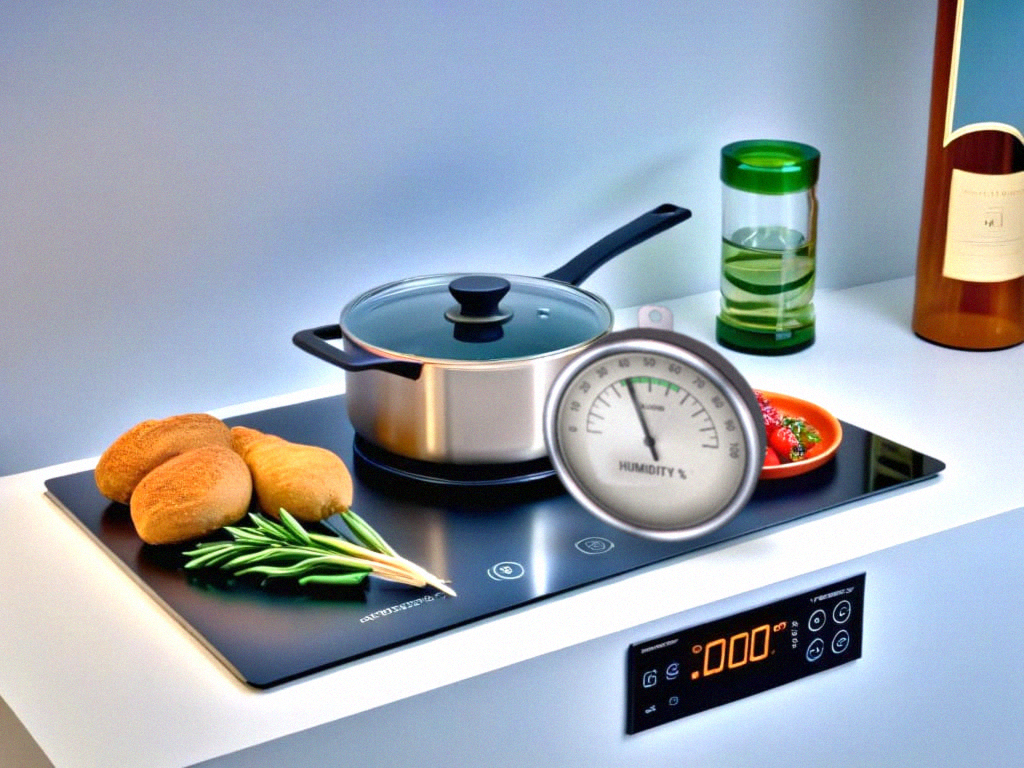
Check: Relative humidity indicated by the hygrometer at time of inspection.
40 %
